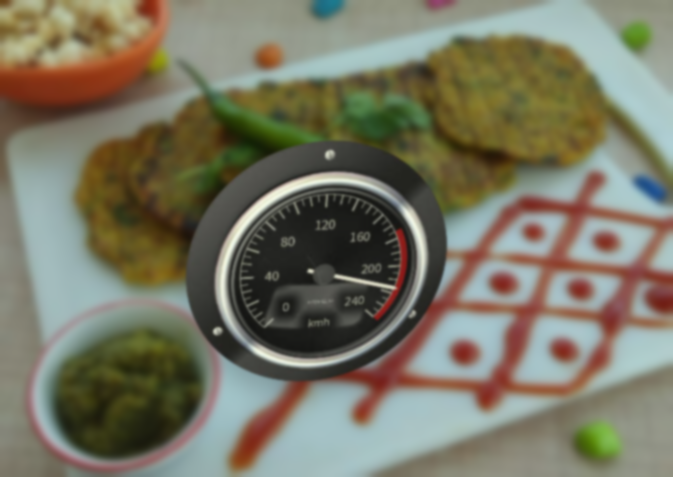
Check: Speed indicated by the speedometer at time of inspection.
215 km/h
